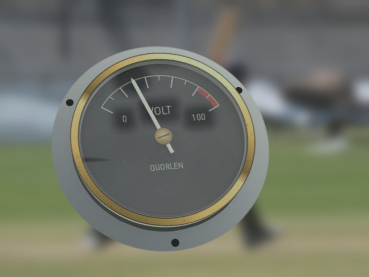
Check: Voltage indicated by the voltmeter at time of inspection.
30 V
